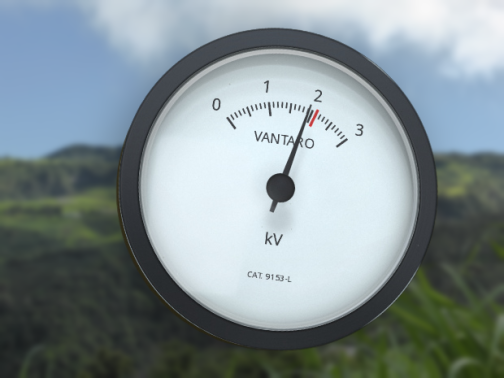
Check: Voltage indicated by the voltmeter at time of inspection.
1.9 kV
